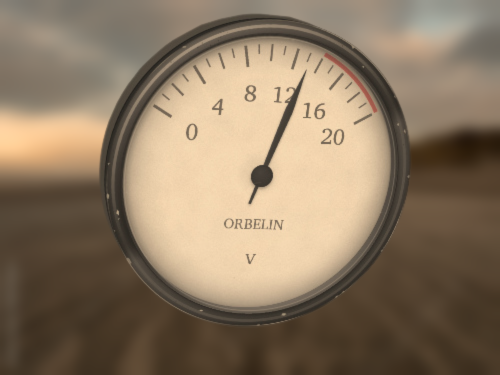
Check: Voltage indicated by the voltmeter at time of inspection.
13 V
